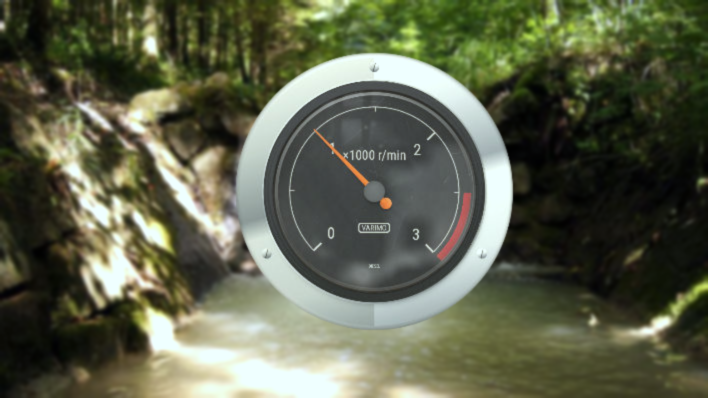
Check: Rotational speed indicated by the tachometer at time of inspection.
1000 rpm
